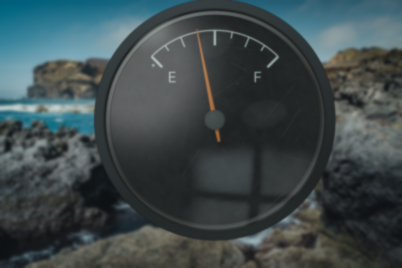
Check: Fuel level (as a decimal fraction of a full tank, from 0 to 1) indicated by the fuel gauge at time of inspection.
0.375
